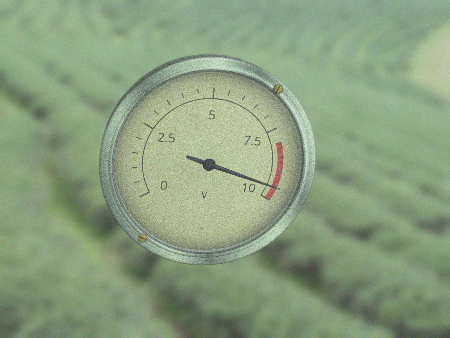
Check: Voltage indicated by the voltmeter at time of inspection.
9.5 V
